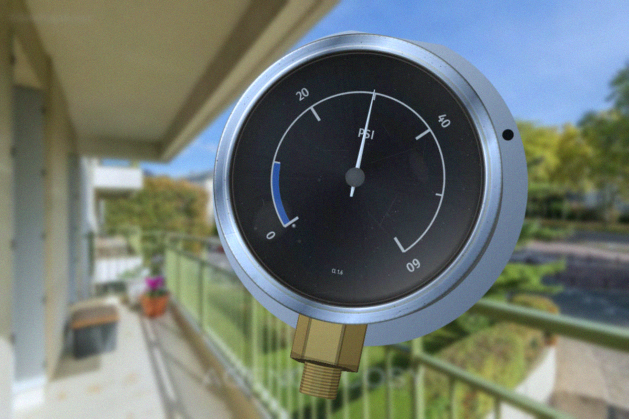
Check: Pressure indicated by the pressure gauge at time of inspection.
30 psi
